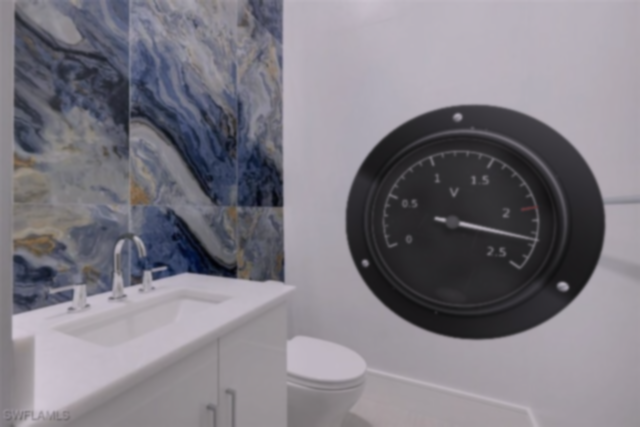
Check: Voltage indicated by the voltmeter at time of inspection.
2.25 V
